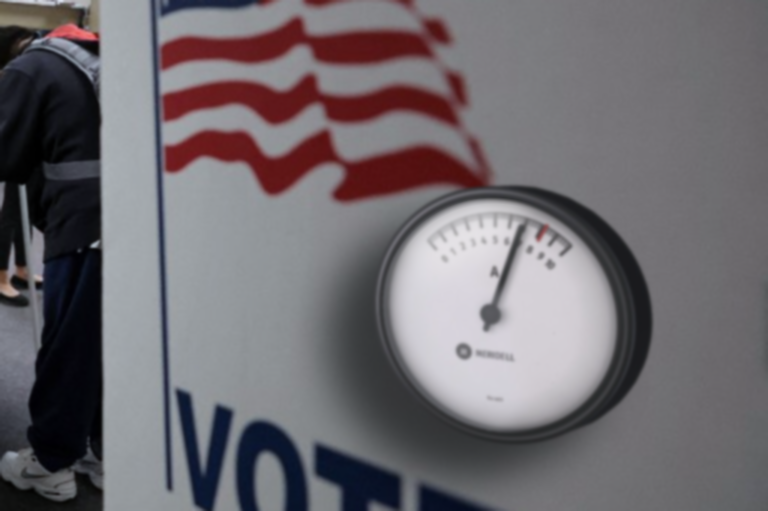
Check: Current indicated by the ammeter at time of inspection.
7 A
